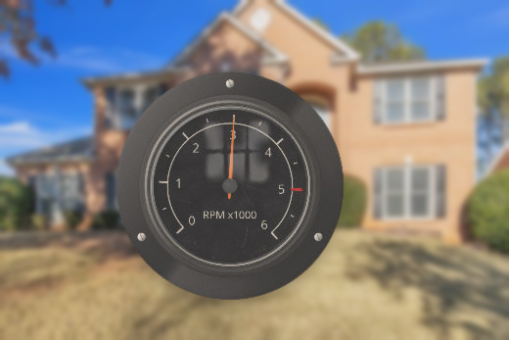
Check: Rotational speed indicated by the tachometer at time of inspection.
3000 rpm
